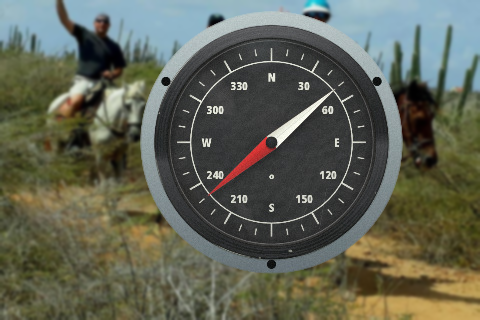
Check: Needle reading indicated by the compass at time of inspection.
230 °
